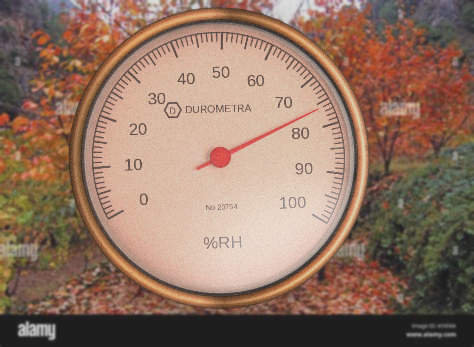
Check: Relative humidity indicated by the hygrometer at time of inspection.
76 %
